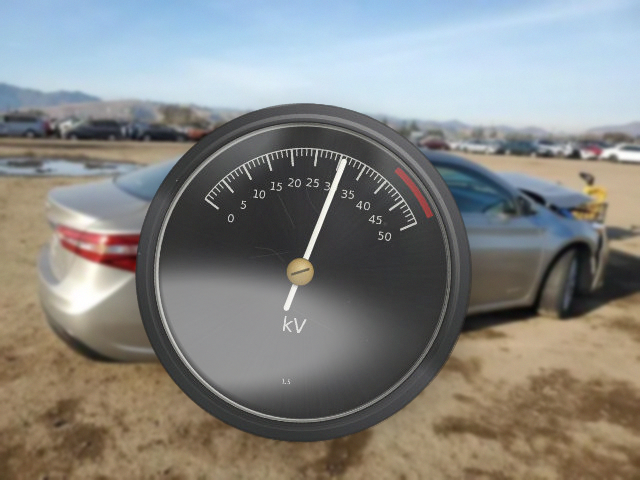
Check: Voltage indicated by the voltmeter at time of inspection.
31 kV
